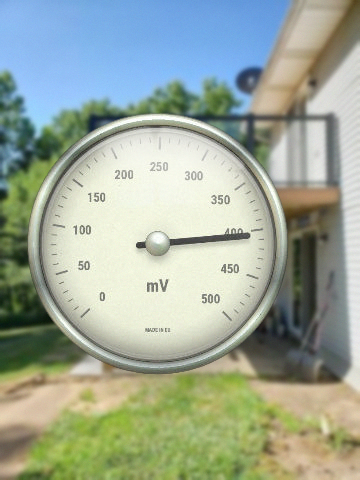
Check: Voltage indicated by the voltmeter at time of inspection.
405 mV
